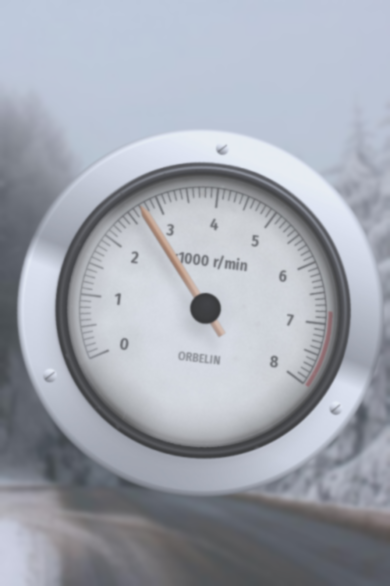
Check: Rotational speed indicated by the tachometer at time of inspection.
2700 rpm
